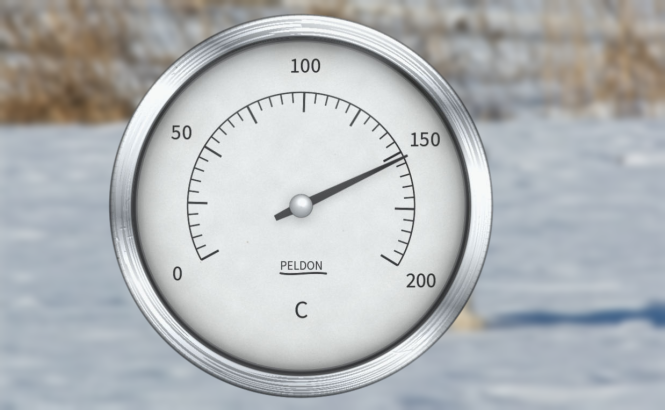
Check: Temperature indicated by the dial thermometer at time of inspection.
152.5 °C
